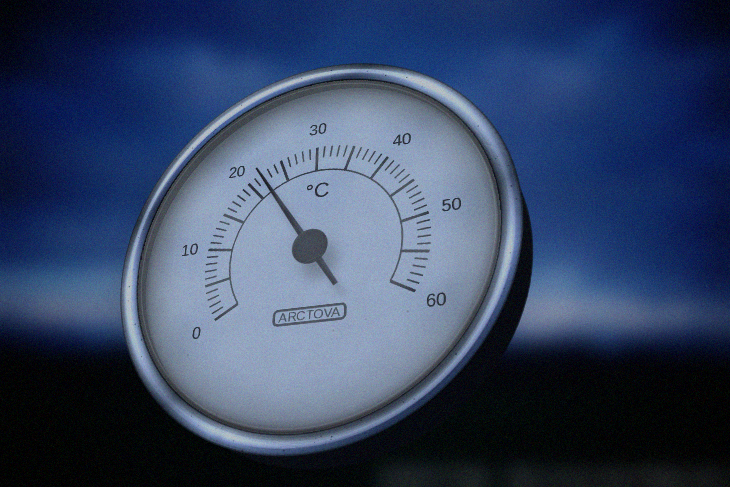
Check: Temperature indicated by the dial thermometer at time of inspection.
22 °C
